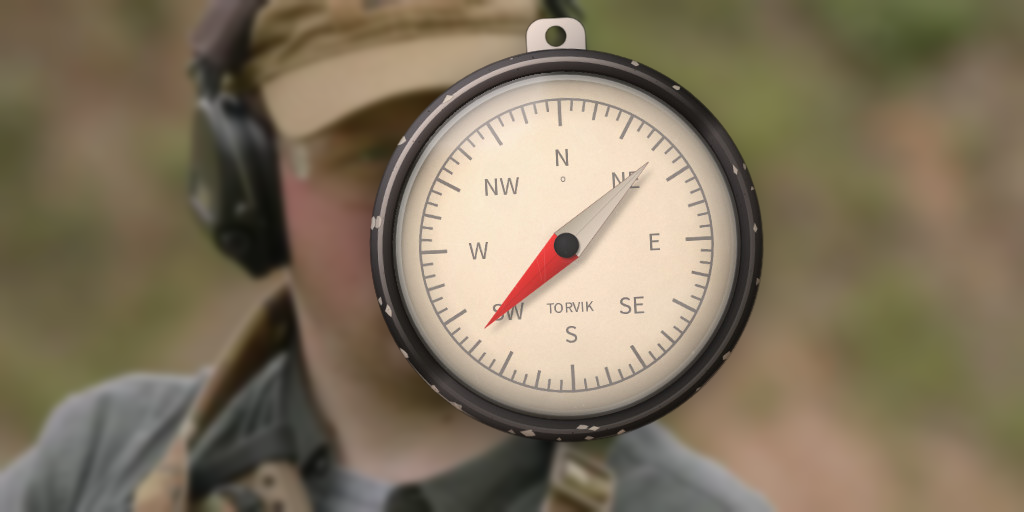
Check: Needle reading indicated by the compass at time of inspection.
227.5 °
